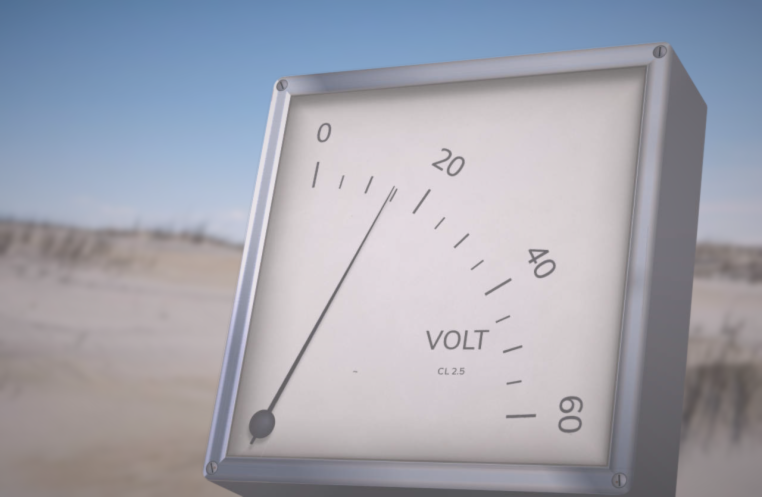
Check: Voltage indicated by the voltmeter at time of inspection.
15 V
